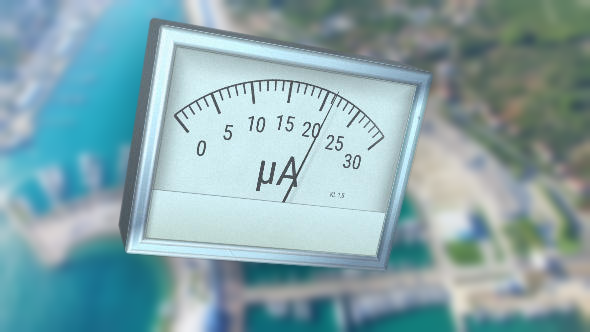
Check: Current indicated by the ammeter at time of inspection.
21 µA
